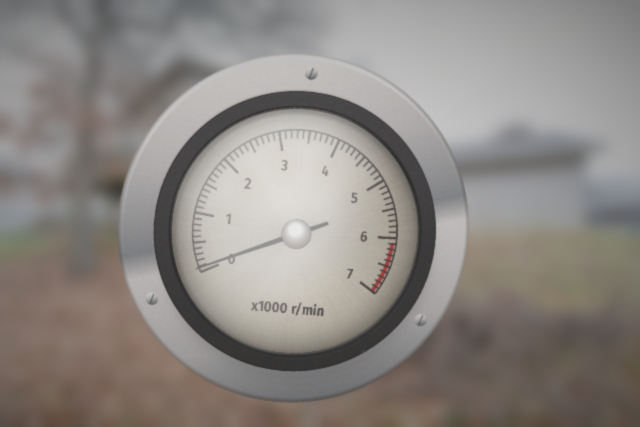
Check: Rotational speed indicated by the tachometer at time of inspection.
100 rpm
